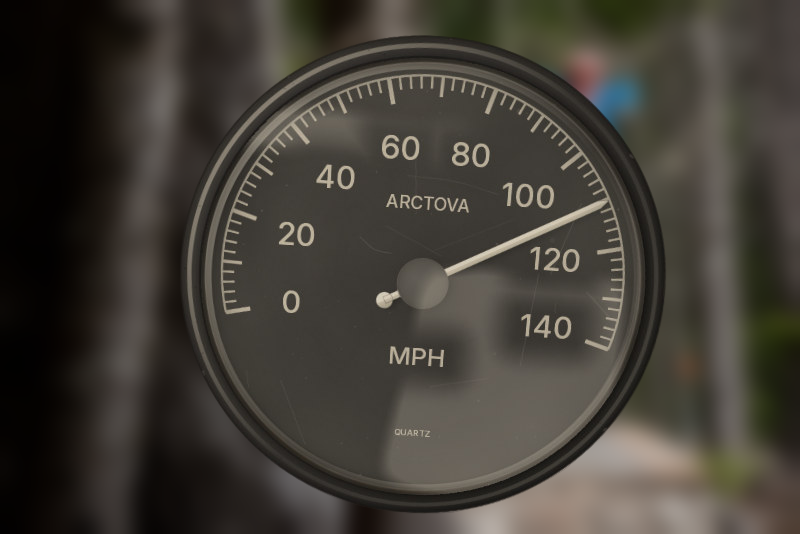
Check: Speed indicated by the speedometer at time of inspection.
110 mph
